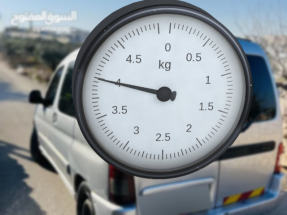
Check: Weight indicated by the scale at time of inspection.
4 kg
